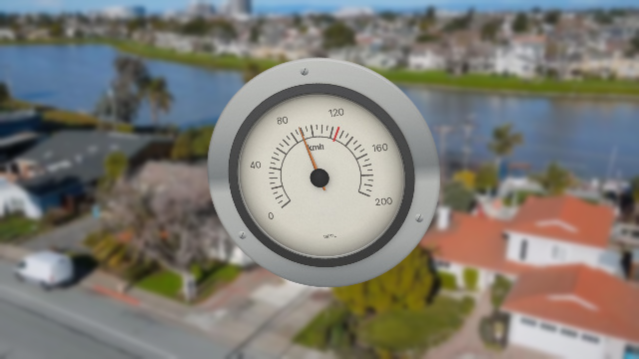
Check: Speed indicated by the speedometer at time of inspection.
90 km/h
